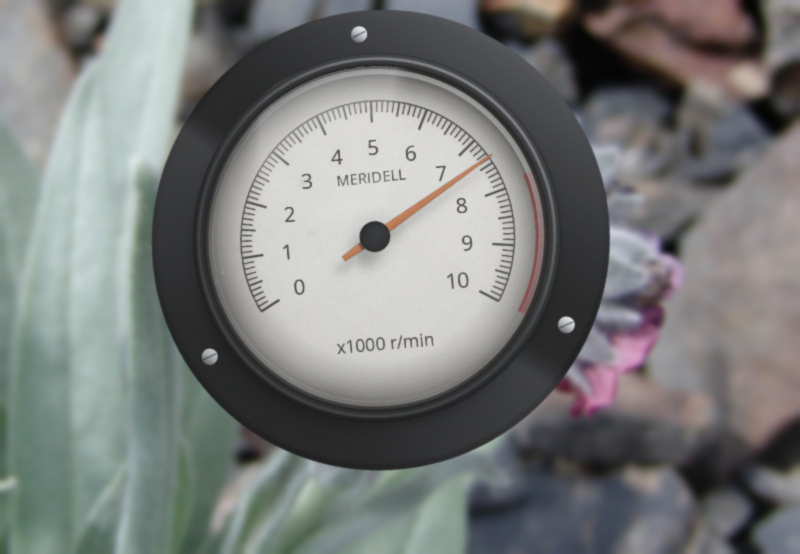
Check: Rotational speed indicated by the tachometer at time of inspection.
7400 rpm
